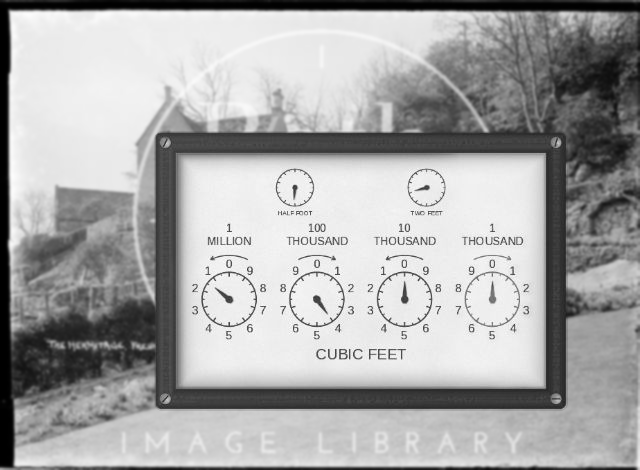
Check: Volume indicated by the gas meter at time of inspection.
140000 ft³
